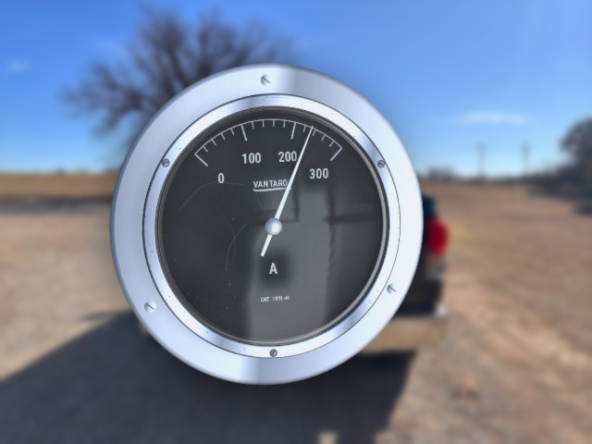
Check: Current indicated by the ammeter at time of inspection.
230 A
